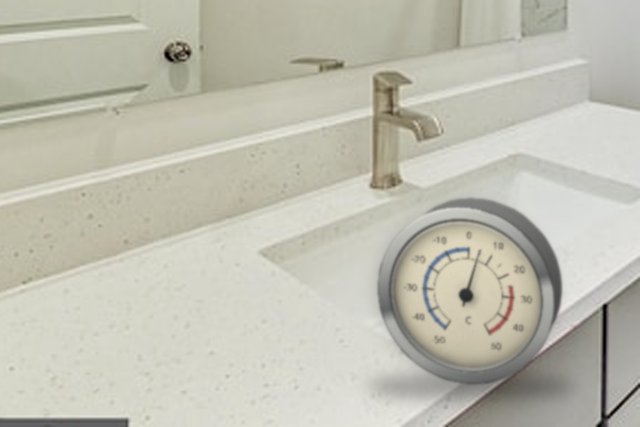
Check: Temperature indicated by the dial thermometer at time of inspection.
5 °C
